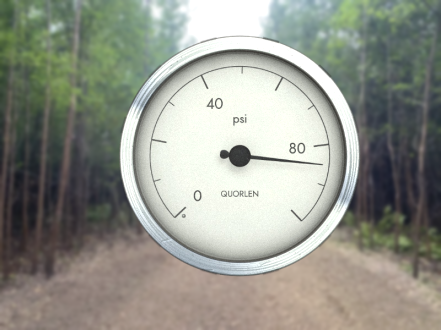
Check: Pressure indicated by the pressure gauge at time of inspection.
85 psi
